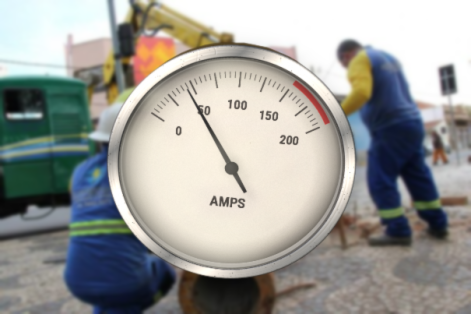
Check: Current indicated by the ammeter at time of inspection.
45 A
